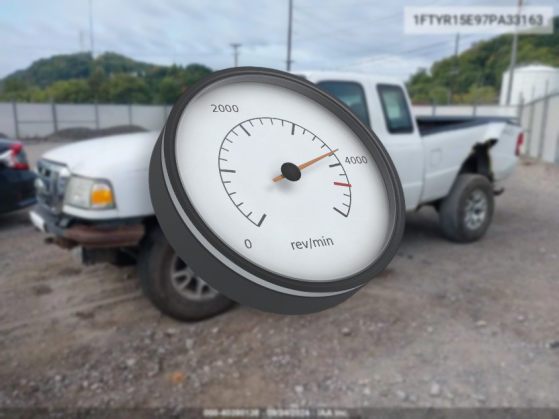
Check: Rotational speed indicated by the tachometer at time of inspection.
3800 rpm
